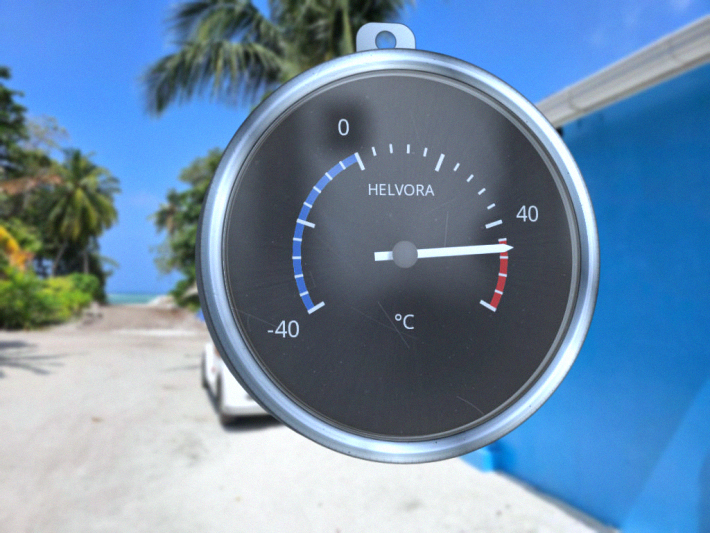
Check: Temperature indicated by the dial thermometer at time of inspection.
46 °C
